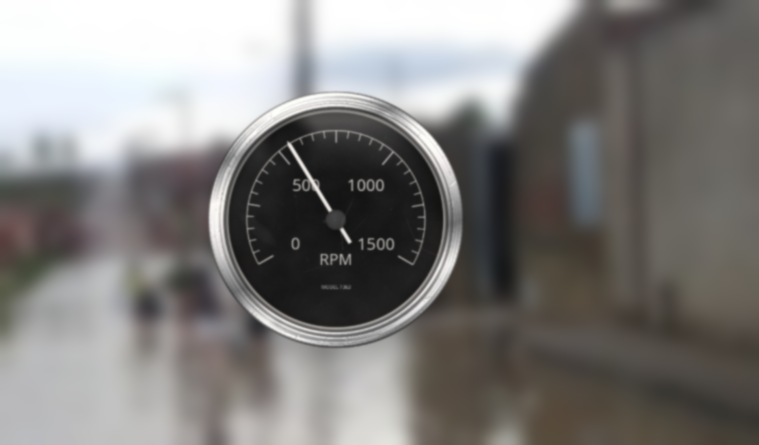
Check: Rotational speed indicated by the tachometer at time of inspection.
550 rpm
